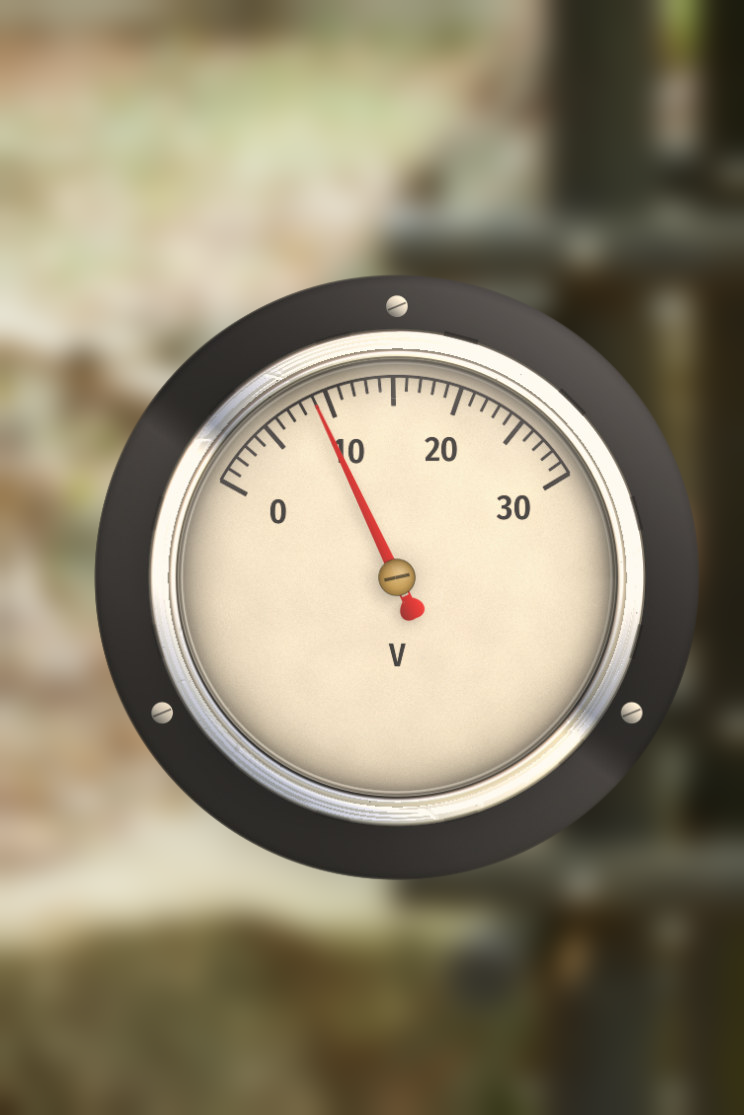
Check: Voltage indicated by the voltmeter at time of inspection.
9 V
